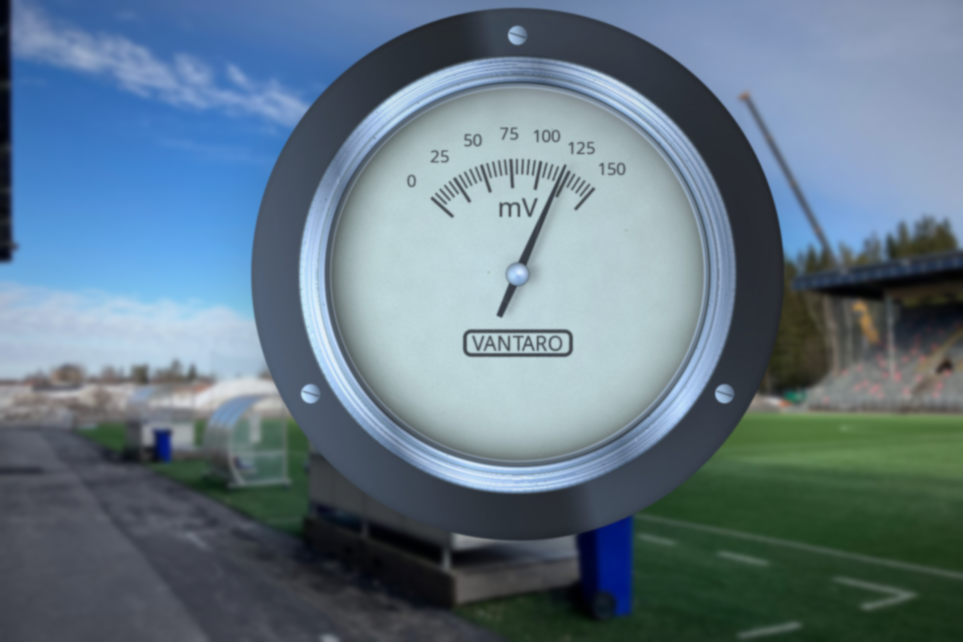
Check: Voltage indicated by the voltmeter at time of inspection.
120 mV
